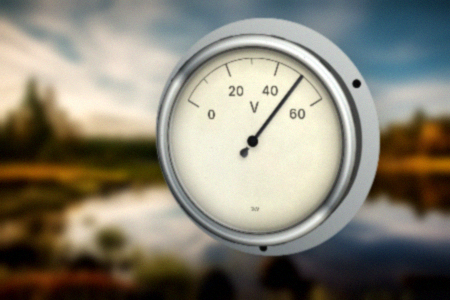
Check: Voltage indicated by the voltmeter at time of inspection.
50 V
